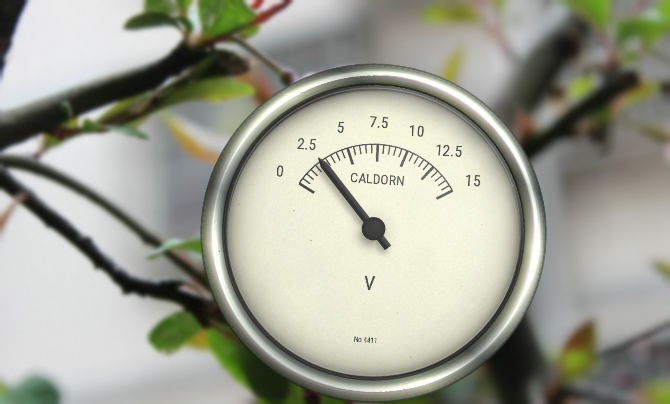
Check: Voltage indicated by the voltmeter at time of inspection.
2.5 V
